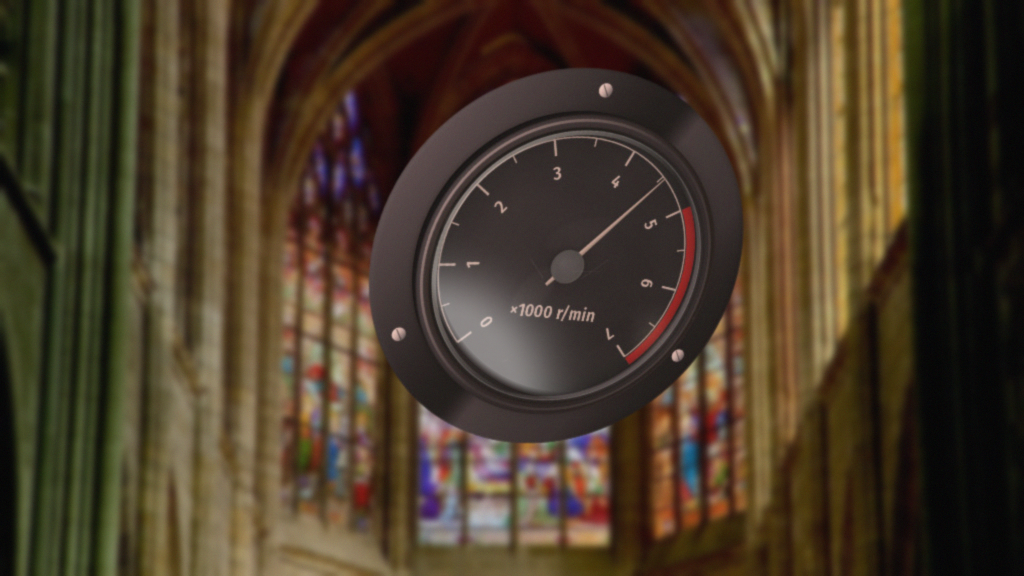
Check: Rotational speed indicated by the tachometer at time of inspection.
4500 rpm
